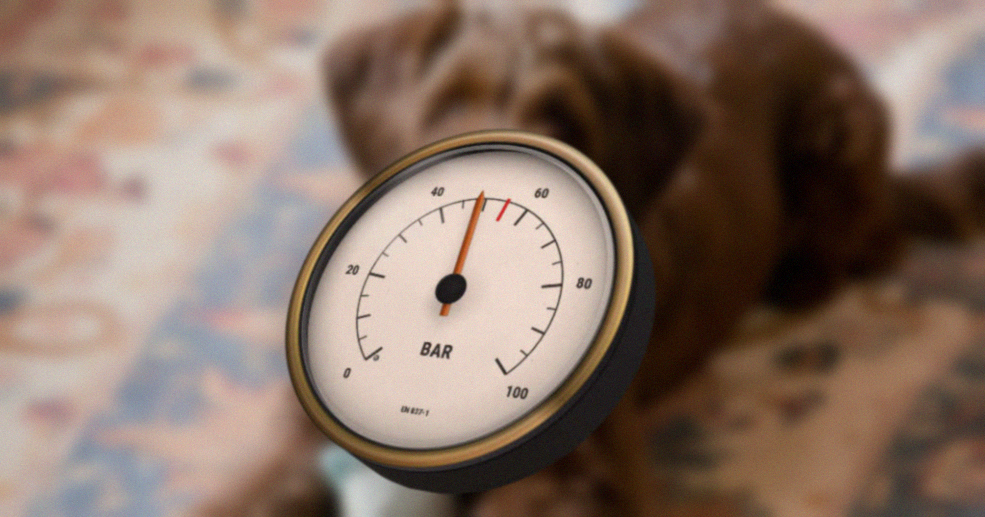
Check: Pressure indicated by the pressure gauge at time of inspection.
50 bar
